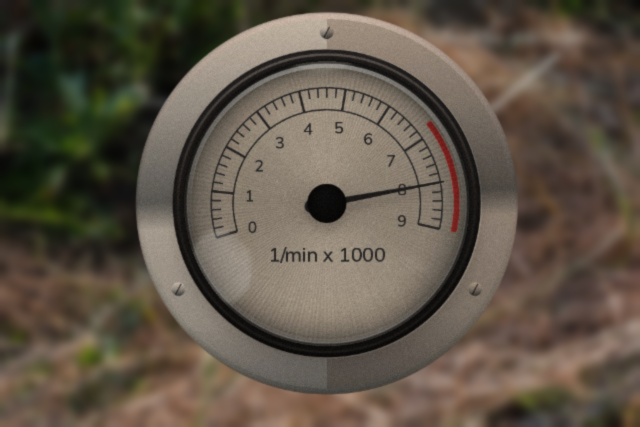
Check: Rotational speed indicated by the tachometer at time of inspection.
8000 rpm
